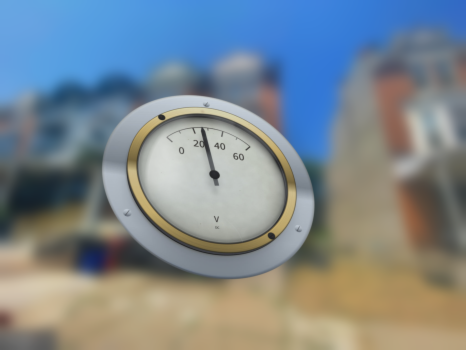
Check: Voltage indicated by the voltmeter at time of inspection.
25 V
